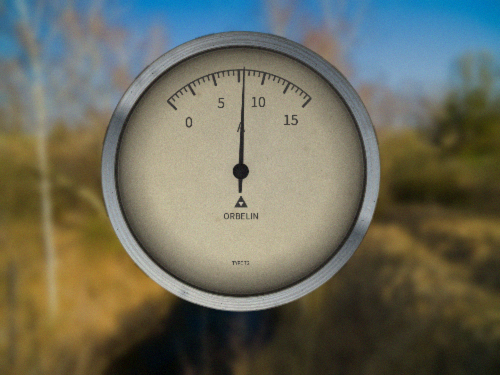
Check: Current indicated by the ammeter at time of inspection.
8 A
